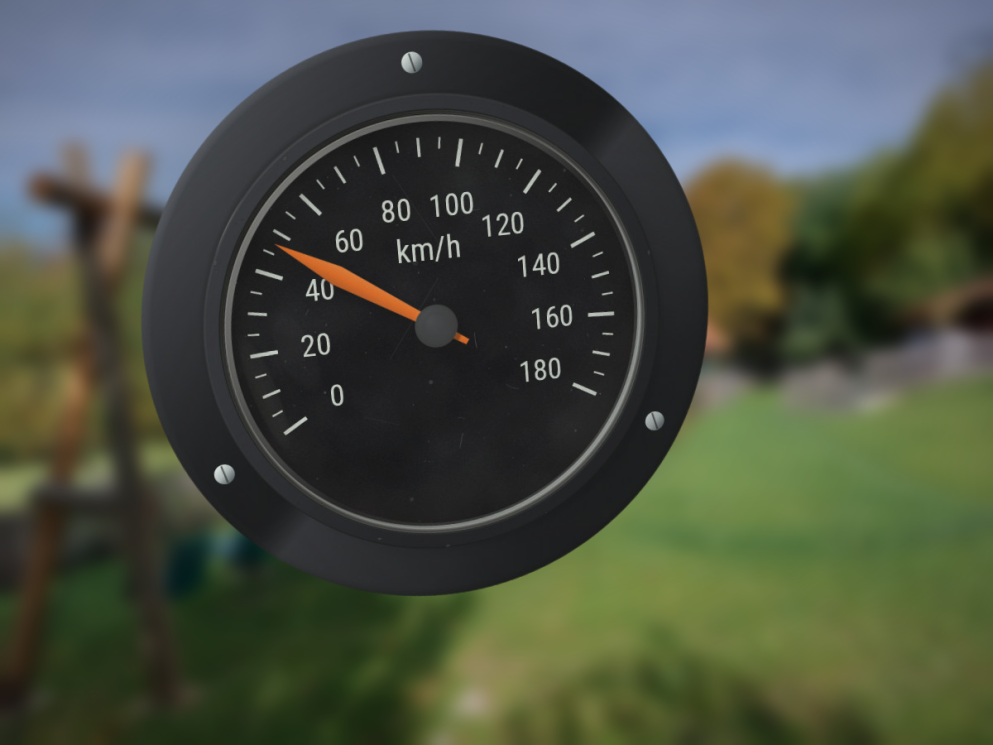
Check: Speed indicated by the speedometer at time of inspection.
47.5 km/h
